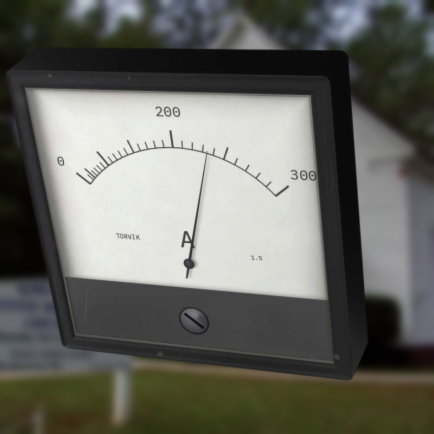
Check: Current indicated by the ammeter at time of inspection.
235 A
